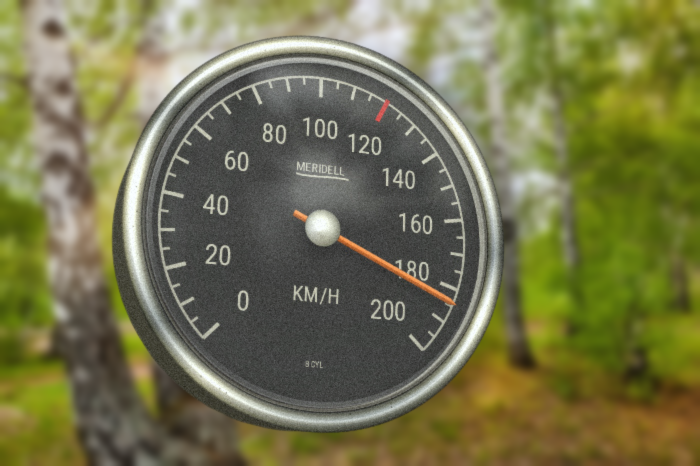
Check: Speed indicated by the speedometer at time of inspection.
185 km/h
